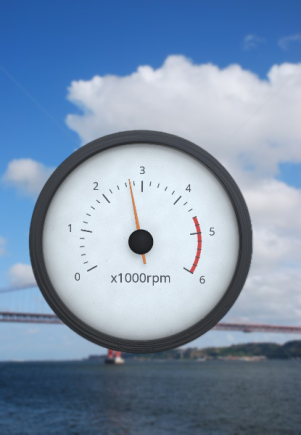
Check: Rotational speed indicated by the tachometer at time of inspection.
2700 rpm
